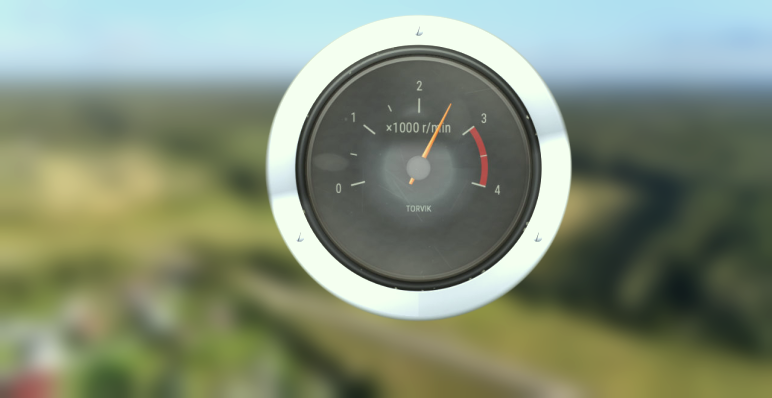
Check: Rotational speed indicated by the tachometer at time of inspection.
2500 rpm
